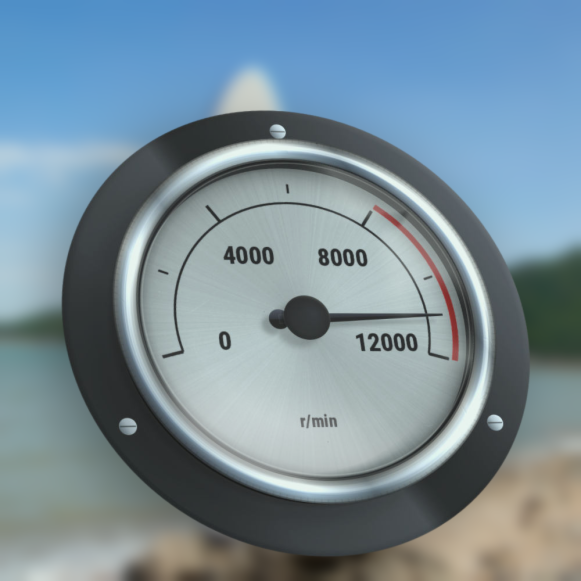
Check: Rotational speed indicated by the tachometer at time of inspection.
11000 rpm
